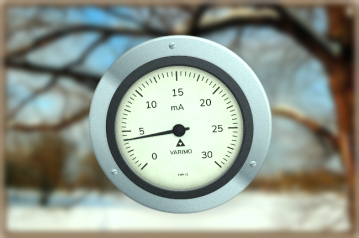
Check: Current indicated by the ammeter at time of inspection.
4 mA
